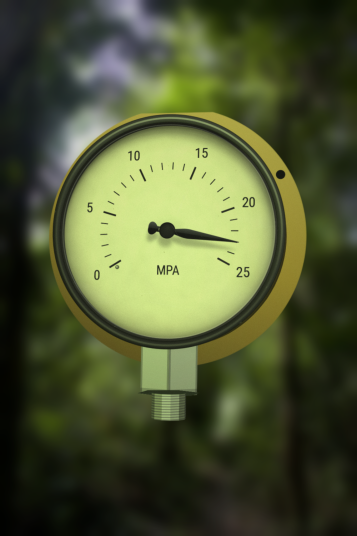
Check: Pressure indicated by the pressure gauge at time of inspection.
23 MPa
